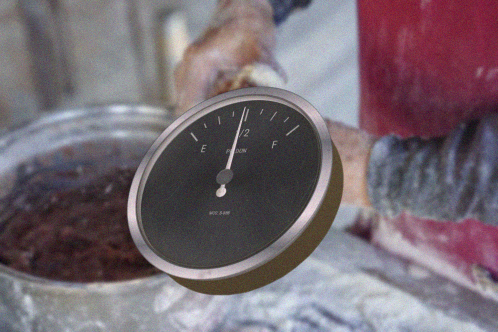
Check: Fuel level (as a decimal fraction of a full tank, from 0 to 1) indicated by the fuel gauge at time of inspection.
0.5
